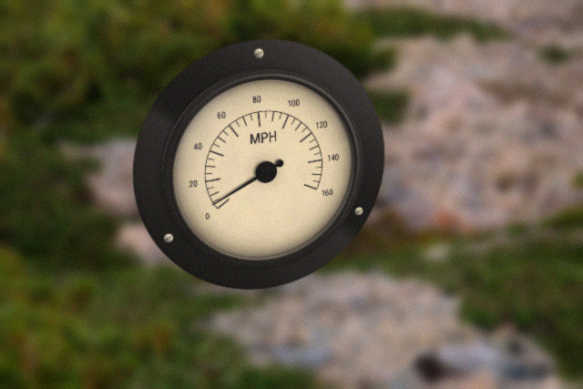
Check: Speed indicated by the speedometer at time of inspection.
5 mph
